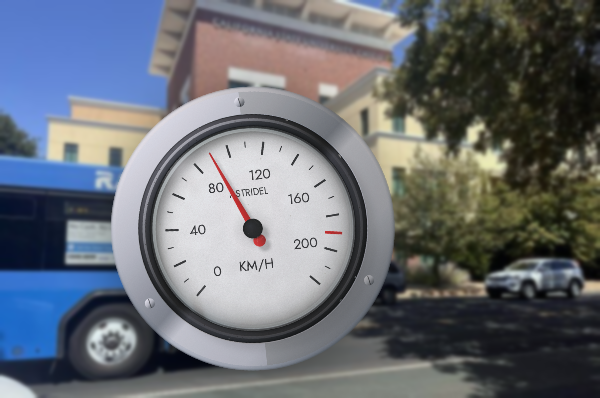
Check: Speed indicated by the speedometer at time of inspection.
90 km/h
